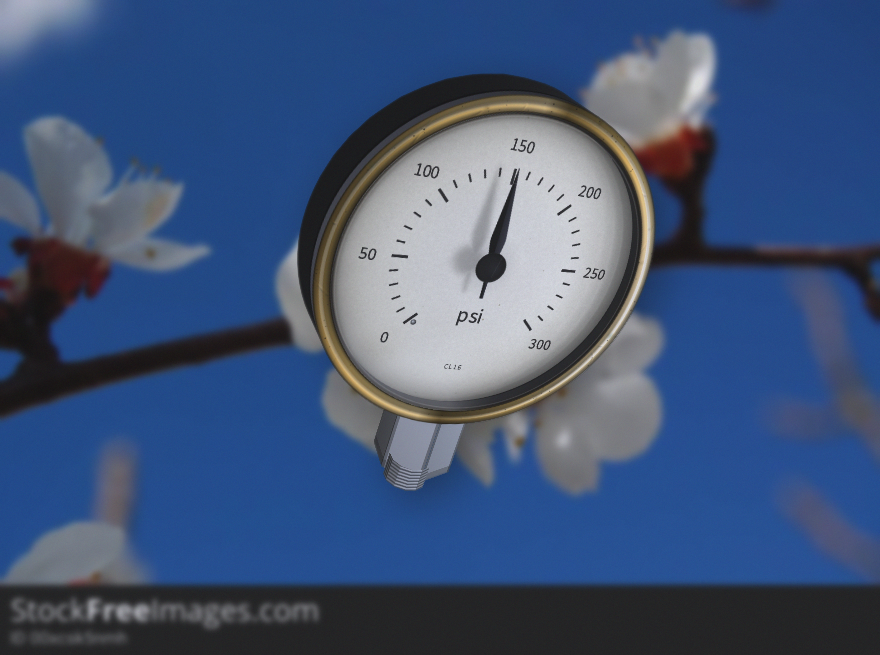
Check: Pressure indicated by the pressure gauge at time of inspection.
150 psi
